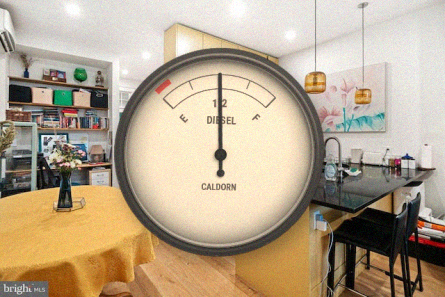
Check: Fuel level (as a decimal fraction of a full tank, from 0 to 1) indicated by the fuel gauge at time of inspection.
0.5
